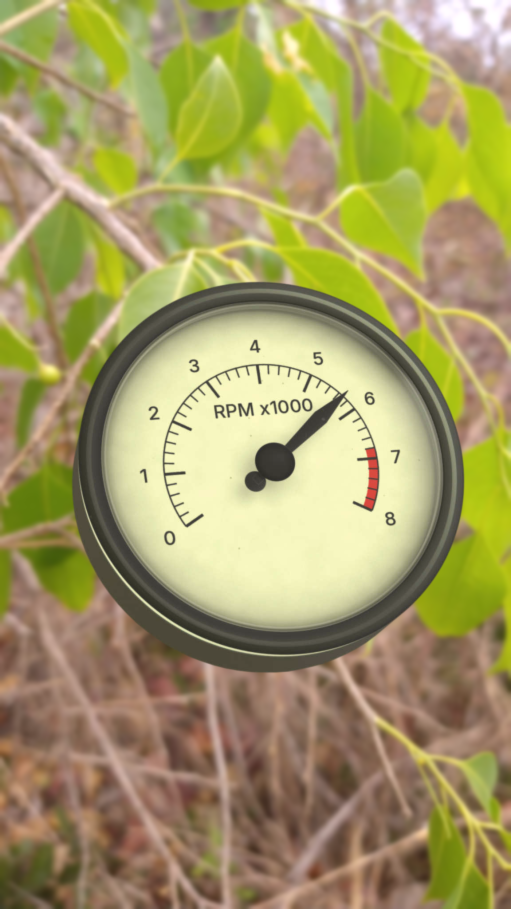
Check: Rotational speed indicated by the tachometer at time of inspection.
5700 rpm
